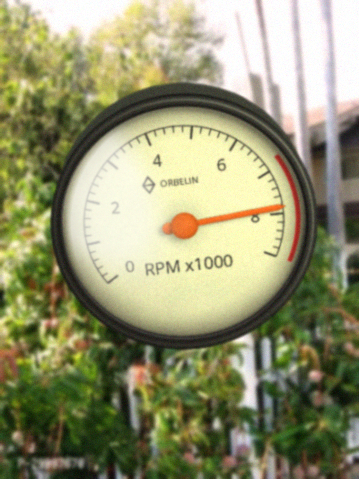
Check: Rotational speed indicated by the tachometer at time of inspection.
7800 rpm
